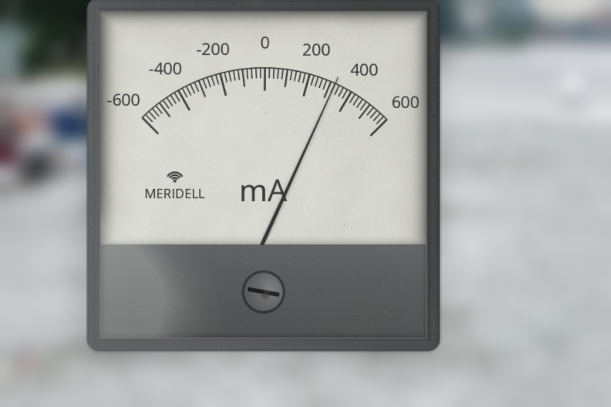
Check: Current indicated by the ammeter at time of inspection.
320 mA
